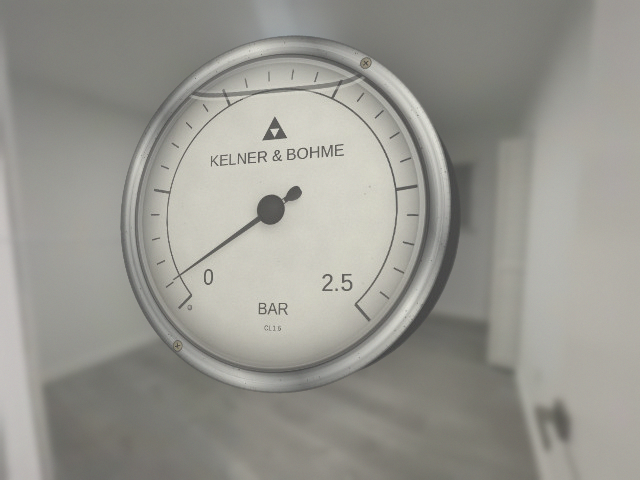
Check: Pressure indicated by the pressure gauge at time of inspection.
0.1 bar
